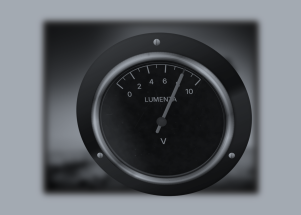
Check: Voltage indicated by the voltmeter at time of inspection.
8 V
